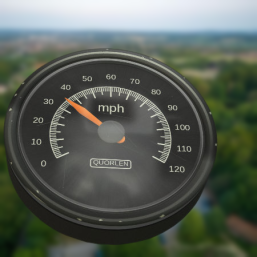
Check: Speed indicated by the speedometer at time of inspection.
35 mph
